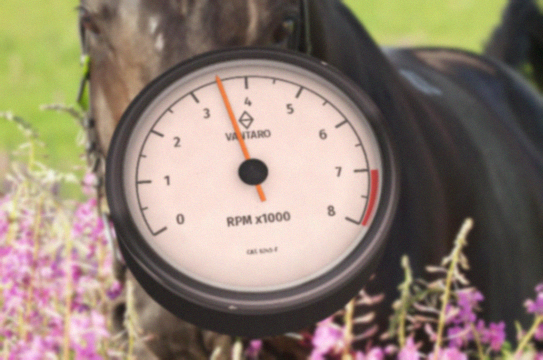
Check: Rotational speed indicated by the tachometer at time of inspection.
3500 rpm
